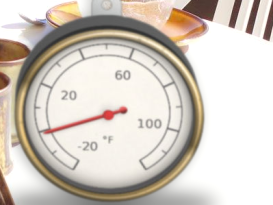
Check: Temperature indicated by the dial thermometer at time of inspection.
0 °F
